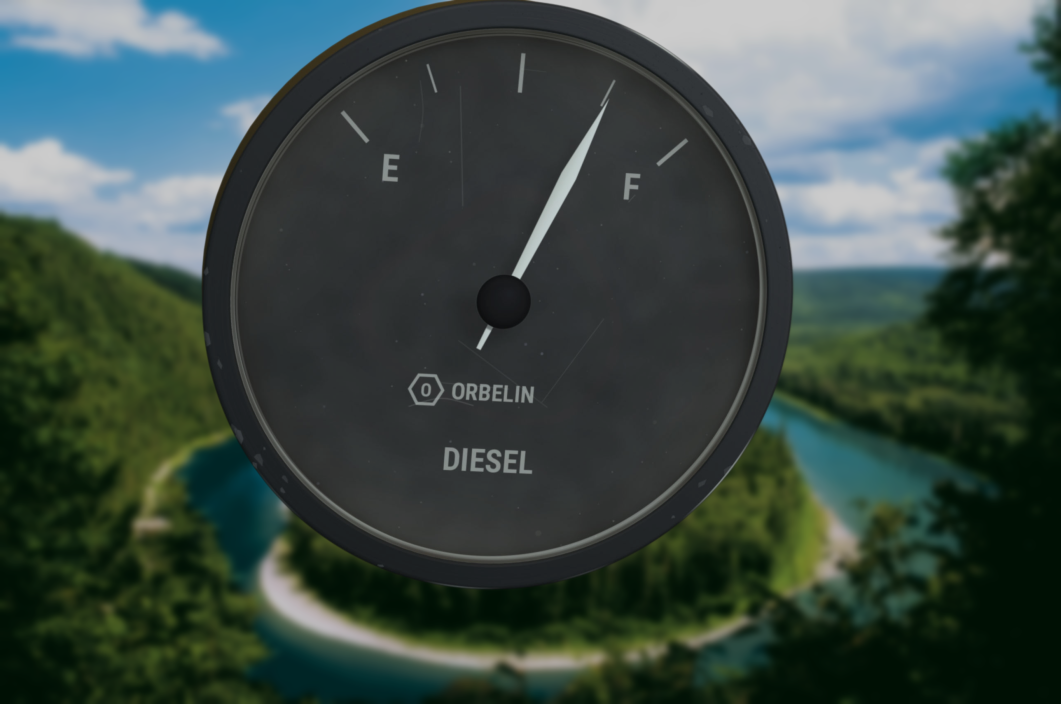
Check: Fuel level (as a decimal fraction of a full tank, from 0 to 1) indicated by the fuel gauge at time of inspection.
0.75
